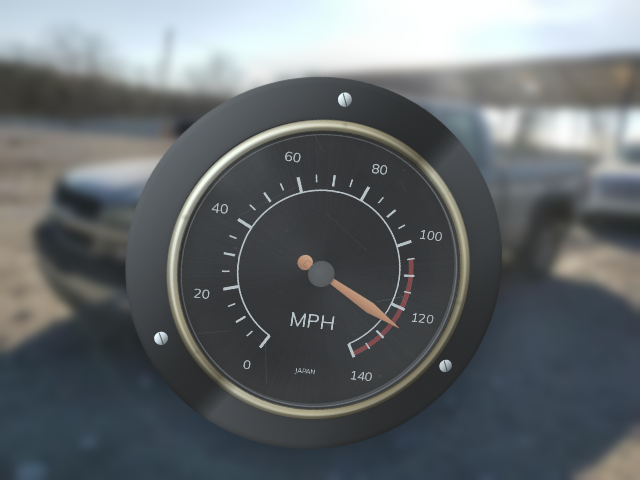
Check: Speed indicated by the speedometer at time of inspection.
125 mph
